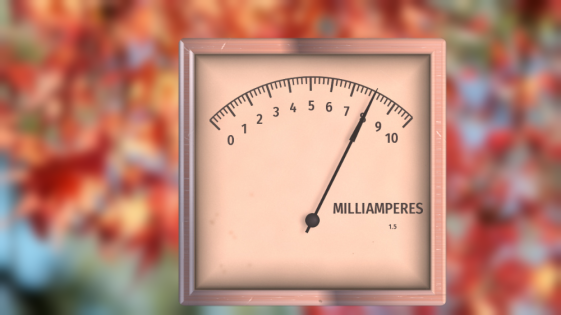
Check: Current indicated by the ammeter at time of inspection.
8 mA
